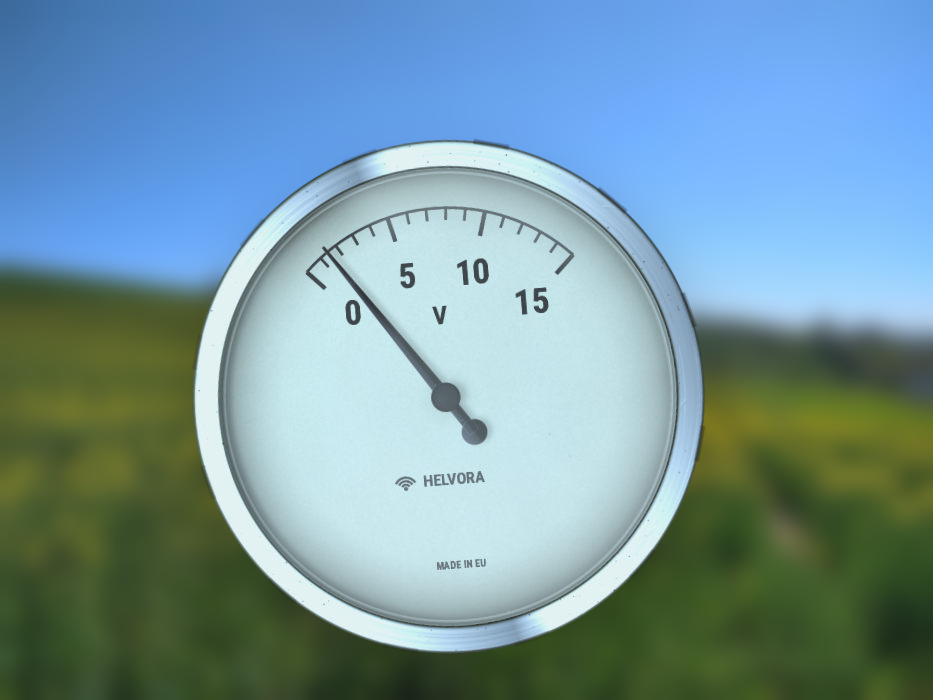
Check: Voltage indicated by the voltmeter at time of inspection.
1.5 V
